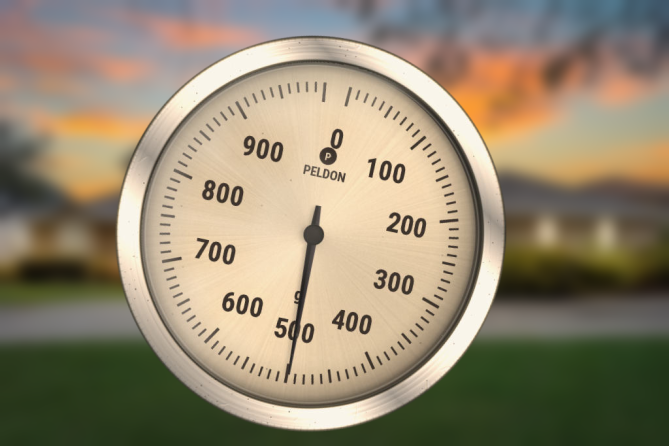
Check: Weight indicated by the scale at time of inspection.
500 g
